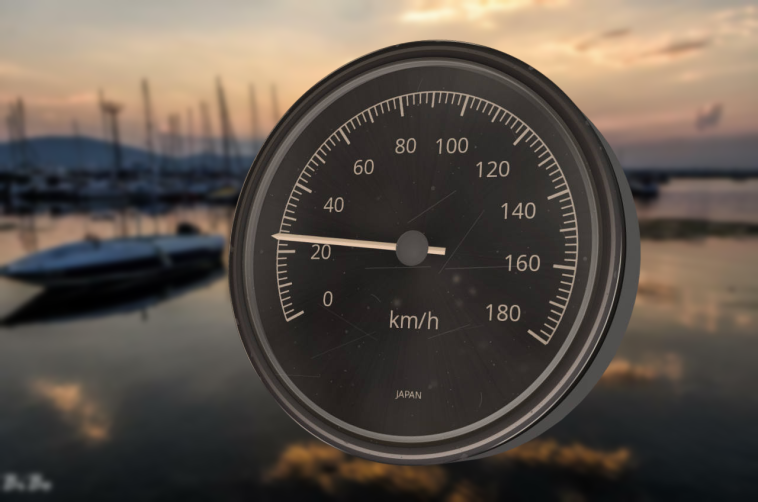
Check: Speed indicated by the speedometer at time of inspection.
24 km/h
